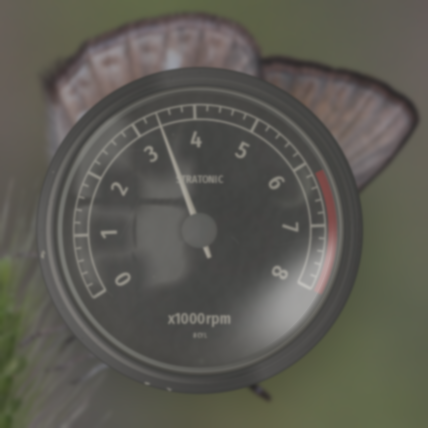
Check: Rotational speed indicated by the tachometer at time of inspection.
3400 rpm
